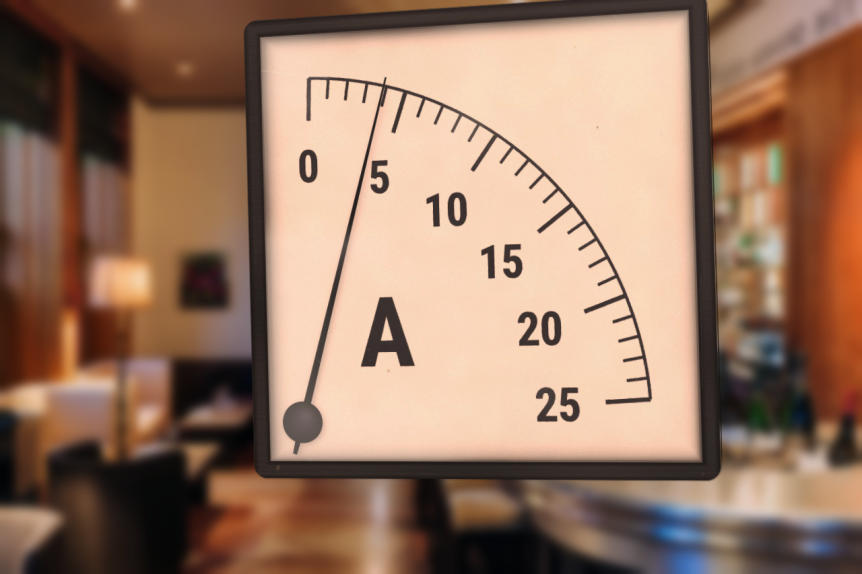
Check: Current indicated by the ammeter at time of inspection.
4 A
